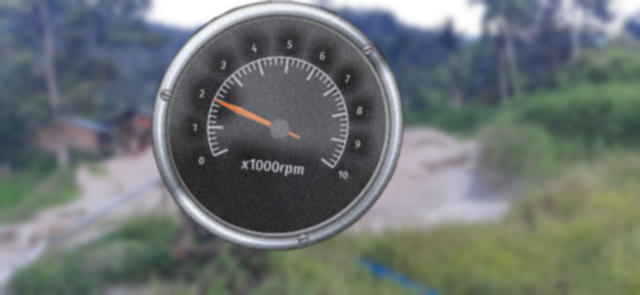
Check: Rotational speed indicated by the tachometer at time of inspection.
2000 rpm
